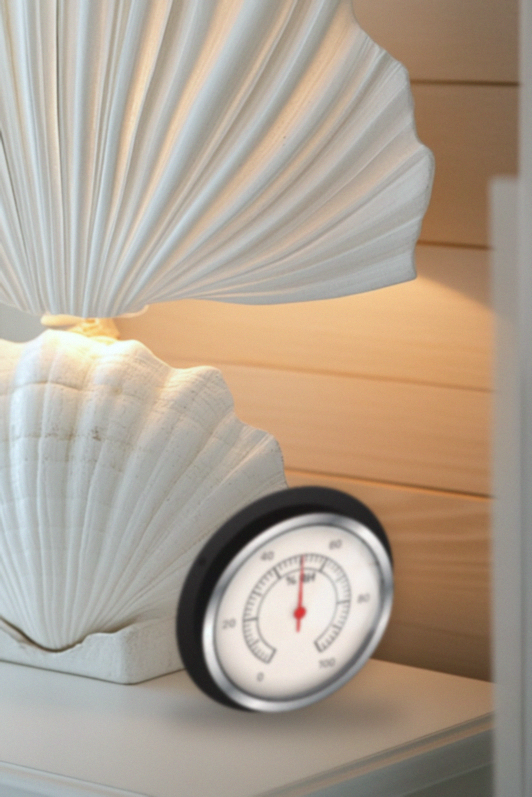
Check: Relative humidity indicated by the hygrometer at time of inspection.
50 %
